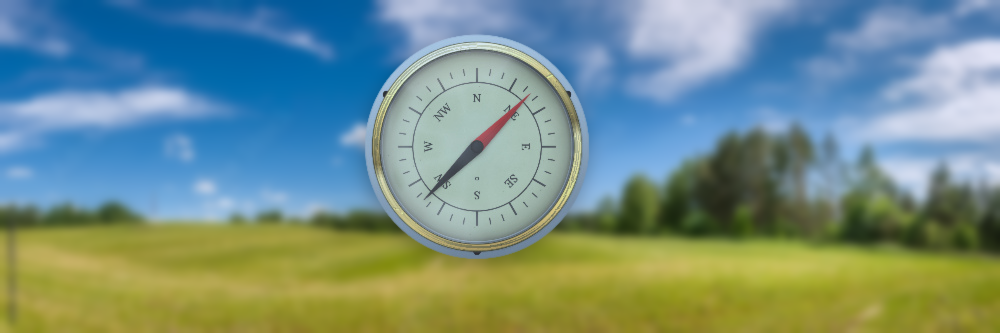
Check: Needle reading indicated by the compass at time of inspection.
45 °
